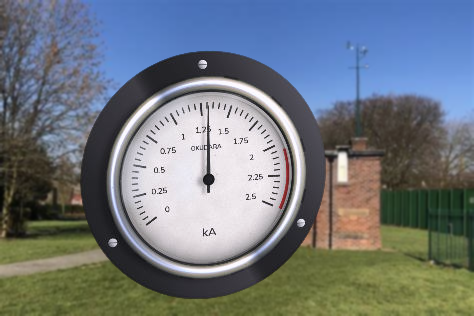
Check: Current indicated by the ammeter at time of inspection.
1.3 kA
